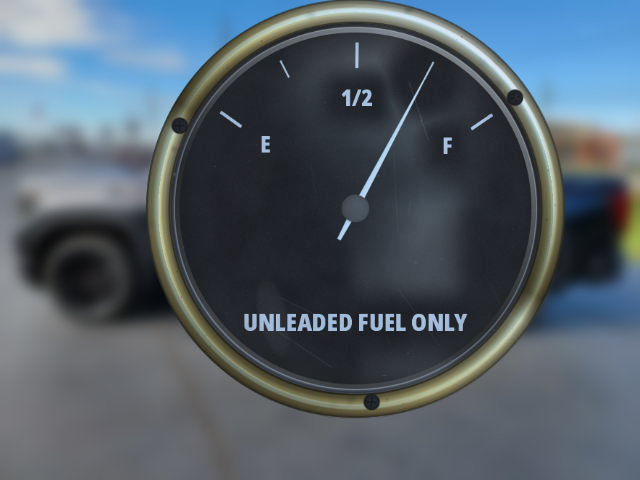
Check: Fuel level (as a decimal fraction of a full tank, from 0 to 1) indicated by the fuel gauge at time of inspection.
0.75
